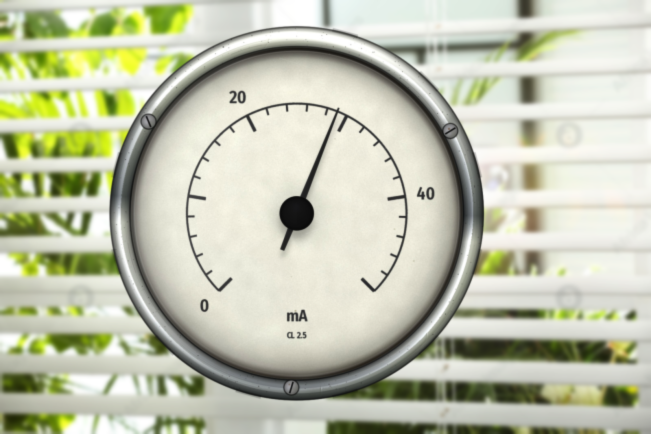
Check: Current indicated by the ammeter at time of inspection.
29 mA
